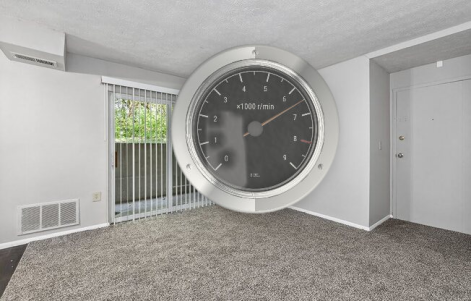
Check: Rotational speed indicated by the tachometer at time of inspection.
6500 rpm
